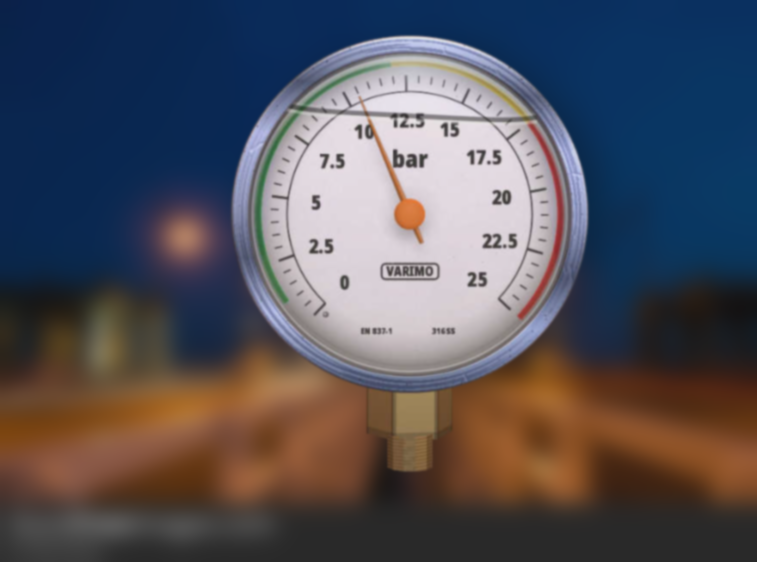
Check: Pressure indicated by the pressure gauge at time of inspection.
10.5 bar
